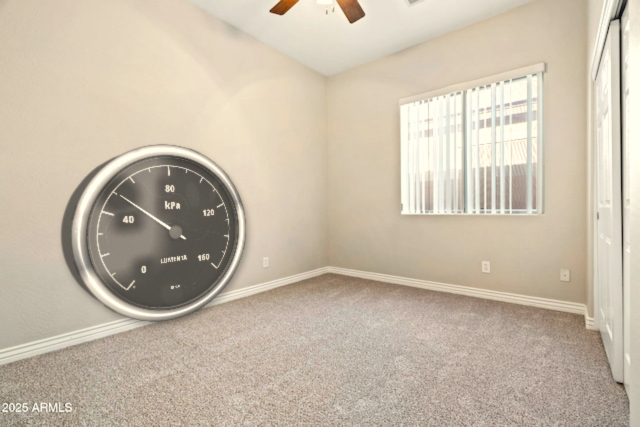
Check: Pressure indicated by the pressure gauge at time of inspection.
50 kPa
